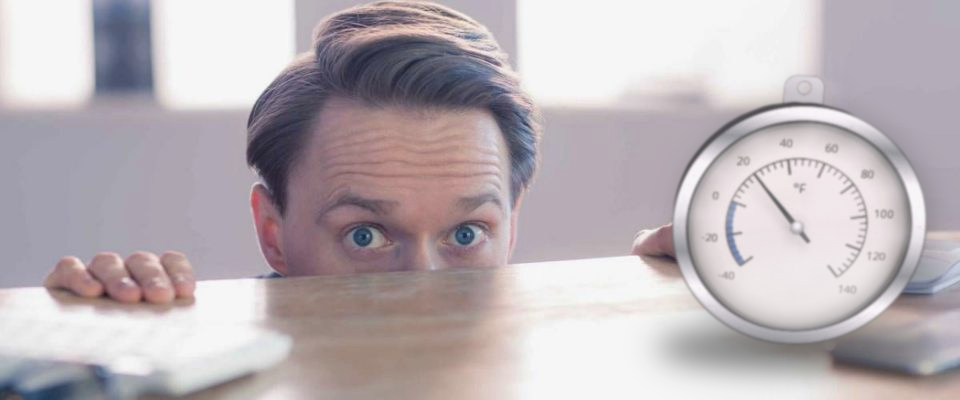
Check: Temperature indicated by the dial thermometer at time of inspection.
20 °F
